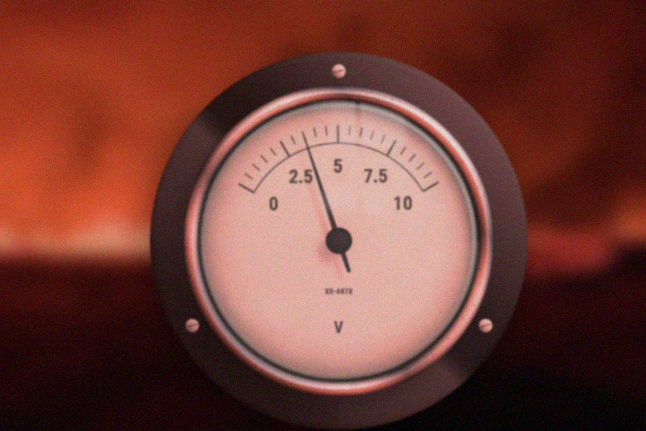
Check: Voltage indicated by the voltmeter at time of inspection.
3.5 V
